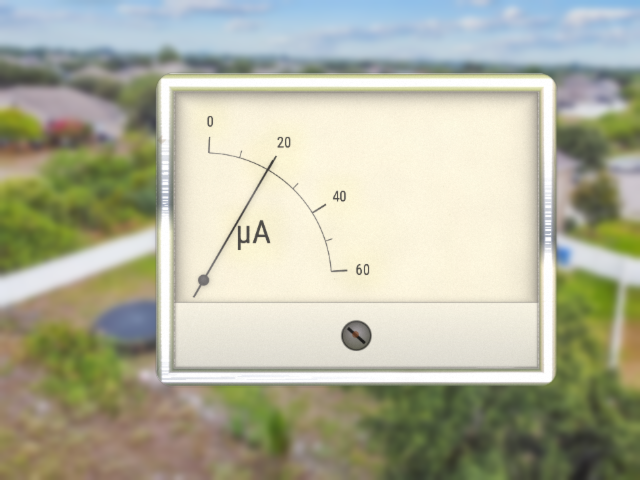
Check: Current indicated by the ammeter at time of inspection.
20 µA
